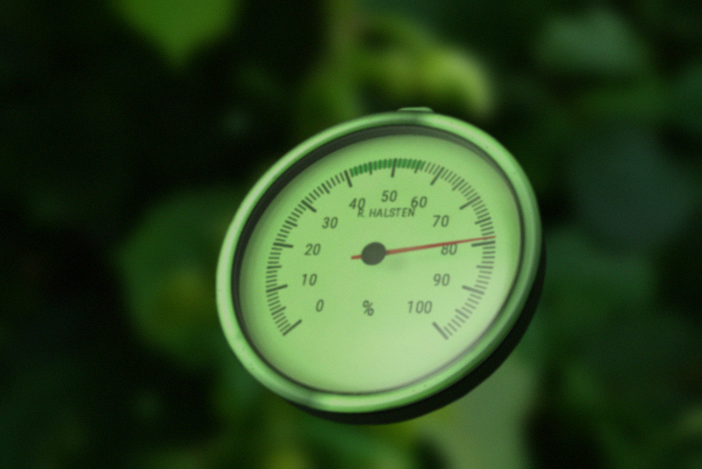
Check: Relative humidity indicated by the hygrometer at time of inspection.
80 %
